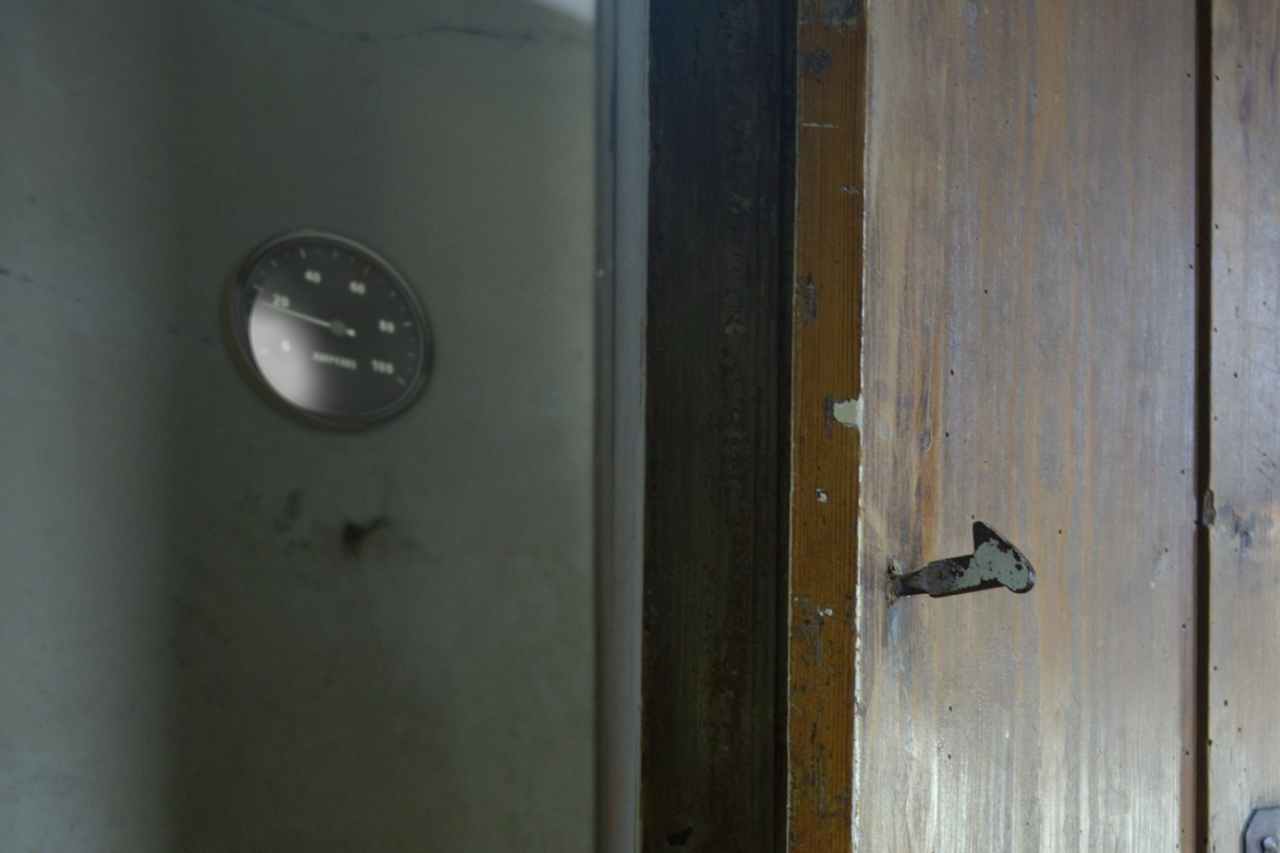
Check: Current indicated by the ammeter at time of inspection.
15 A
